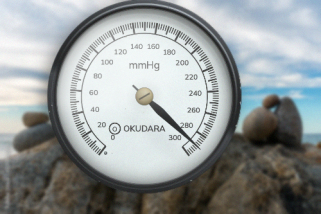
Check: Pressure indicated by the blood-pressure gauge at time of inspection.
290 mmHg
